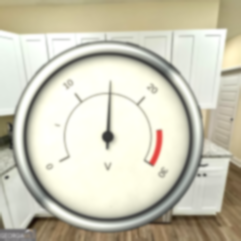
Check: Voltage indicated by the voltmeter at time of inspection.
15 V
